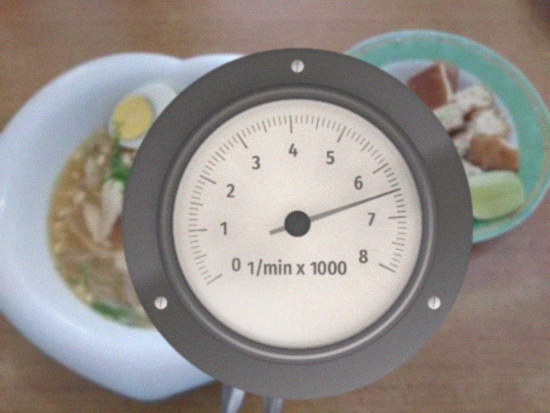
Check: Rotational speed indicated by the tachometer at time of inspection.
6500 rpm
